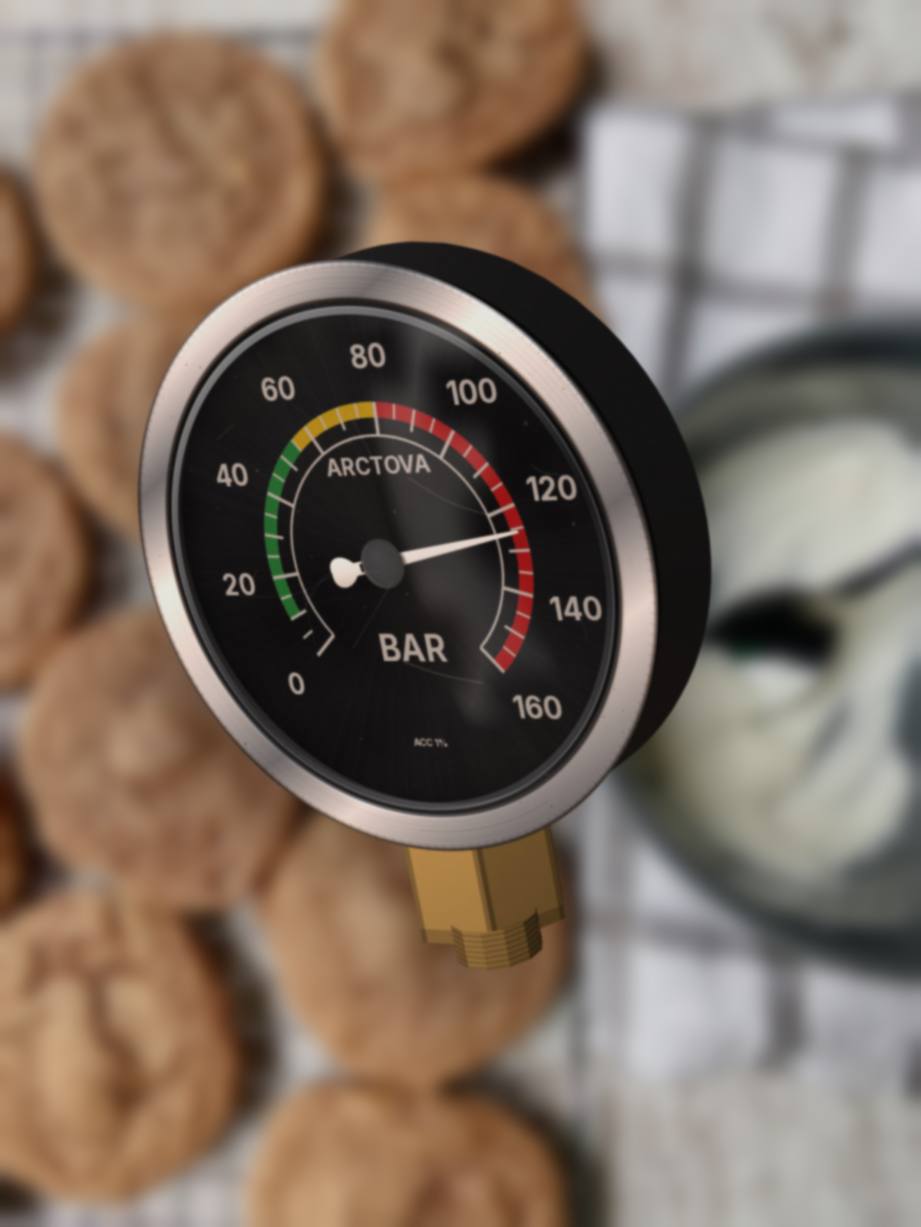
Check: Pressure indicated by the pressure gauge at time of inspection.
125 bar
